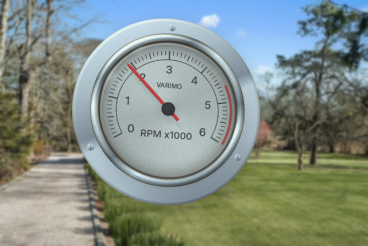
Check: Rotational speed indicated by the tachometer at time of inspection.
1900 rpm
